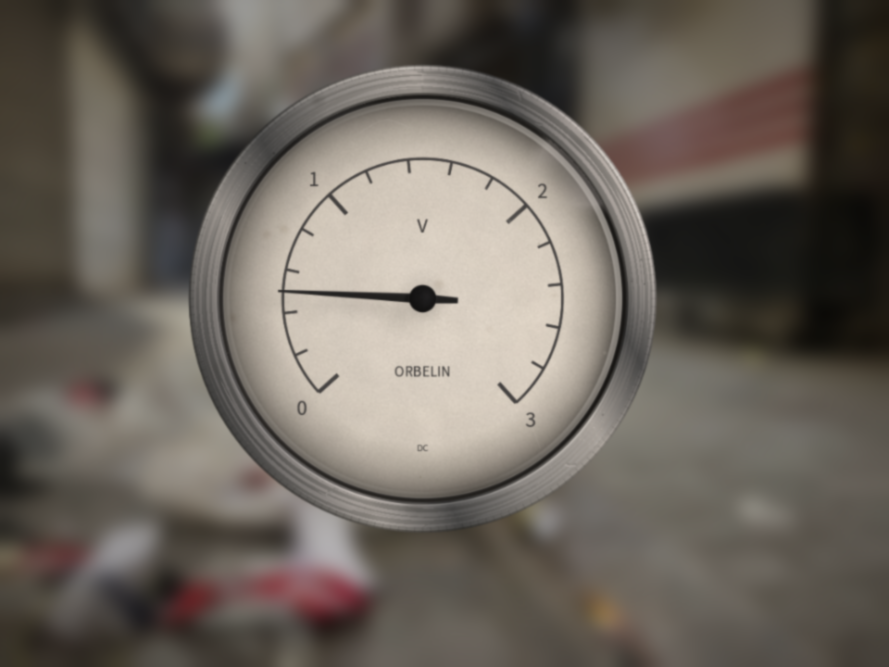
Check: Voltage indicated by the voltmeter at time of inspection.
0.5 V
